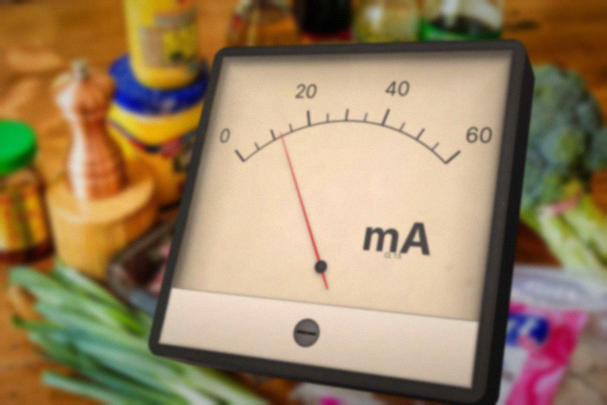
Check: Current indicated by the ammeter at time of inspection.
12.5 mA
